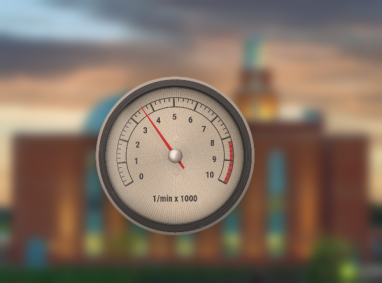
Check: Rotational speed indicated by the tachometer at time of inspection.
3600 rpm
